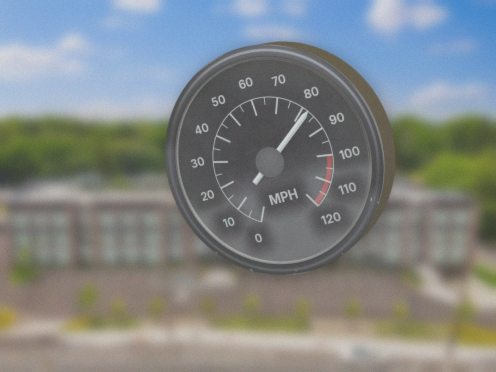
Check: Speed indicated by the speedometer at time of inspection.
82.5 mph
